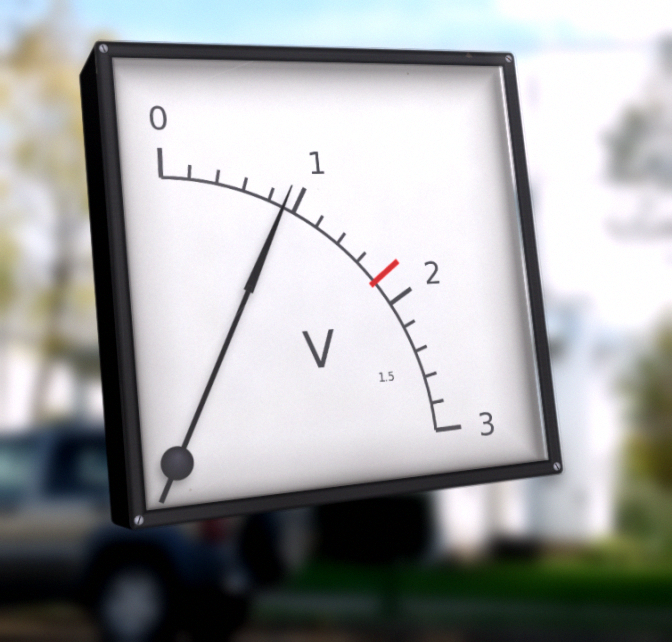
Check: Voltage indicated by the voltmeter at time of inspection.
0.9 V
